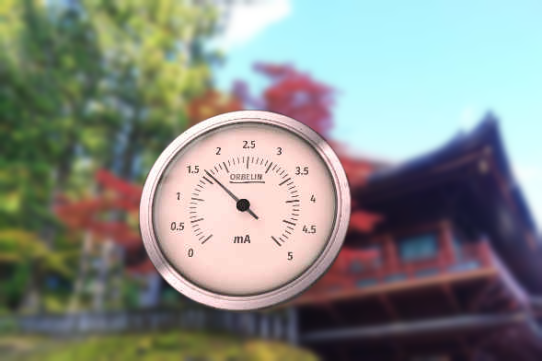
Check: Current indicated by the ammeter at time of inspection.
1.6 mA
